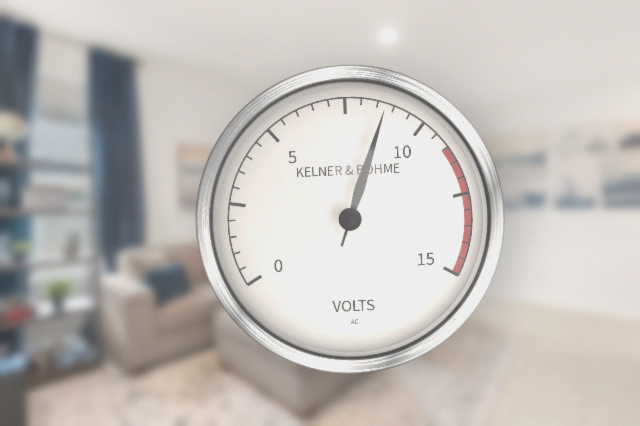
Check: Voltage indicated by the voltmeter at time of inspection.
8.75 V
